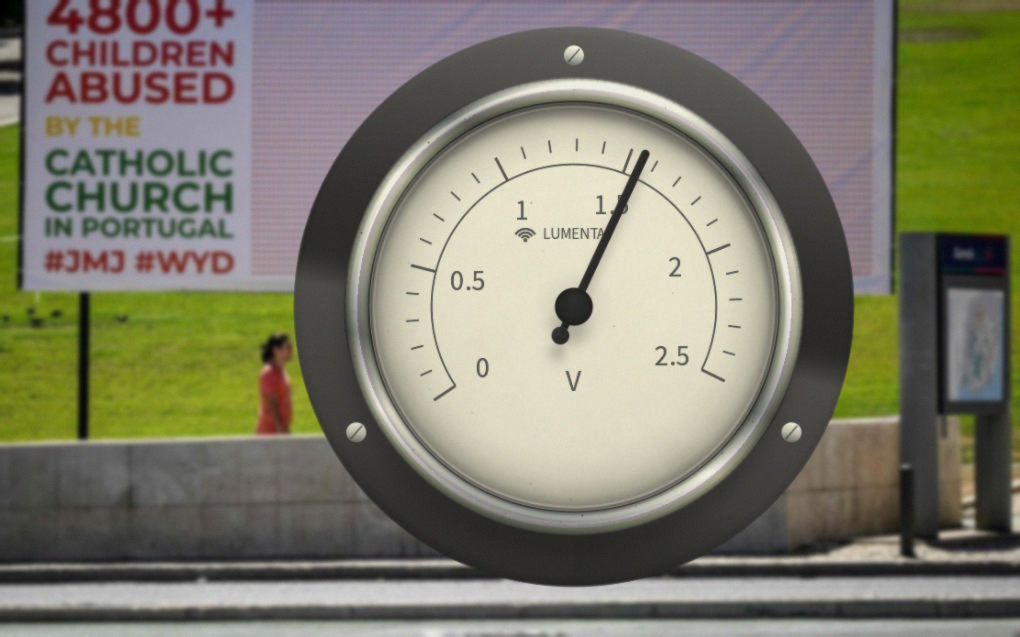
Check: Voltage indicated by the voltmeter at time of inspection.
1.55 V
